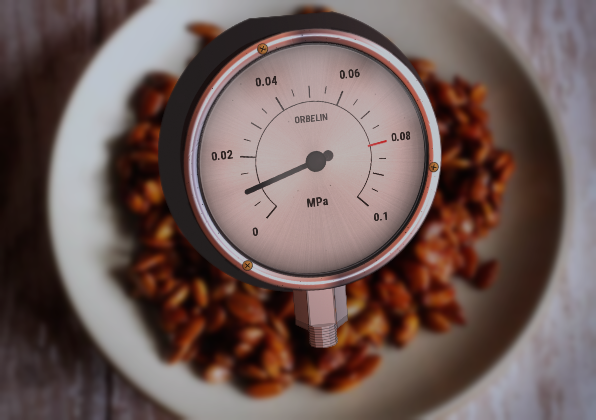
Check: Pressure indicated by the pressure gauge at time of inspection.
0.01 MPa
